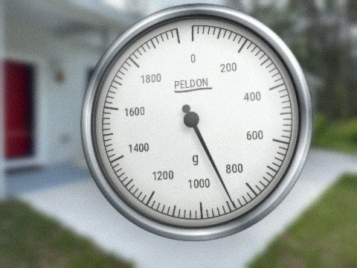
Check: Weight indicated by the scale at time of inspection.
880 g
